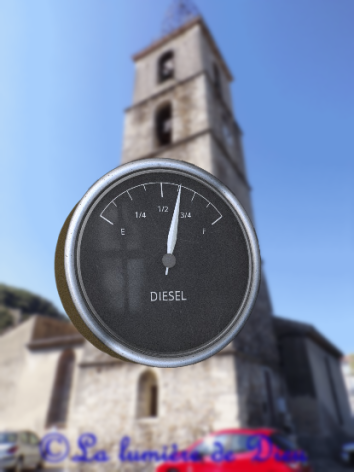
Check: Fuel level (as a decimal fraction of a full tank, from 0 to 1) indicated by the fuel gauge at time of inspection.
0.625
